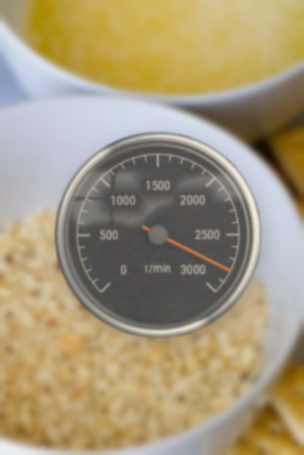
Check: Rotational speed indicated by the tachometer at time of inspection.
2800 rpm
